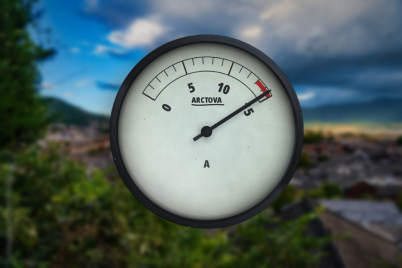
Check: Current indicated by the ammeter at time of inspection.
14.5 A
